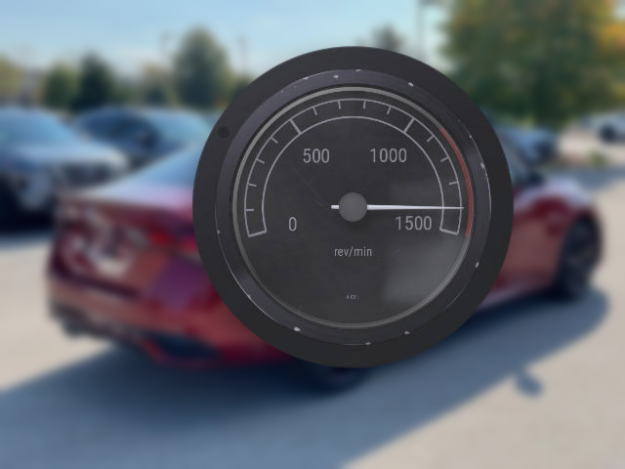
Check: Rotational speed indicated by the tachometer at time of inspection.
1400 rpm
